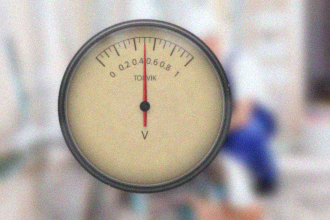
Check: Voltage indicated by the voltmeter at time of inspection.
0.5 V
